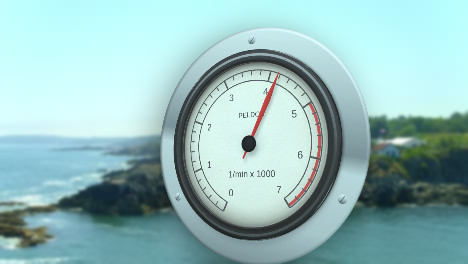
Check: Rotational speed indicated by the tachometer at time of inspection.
4200 rpm
